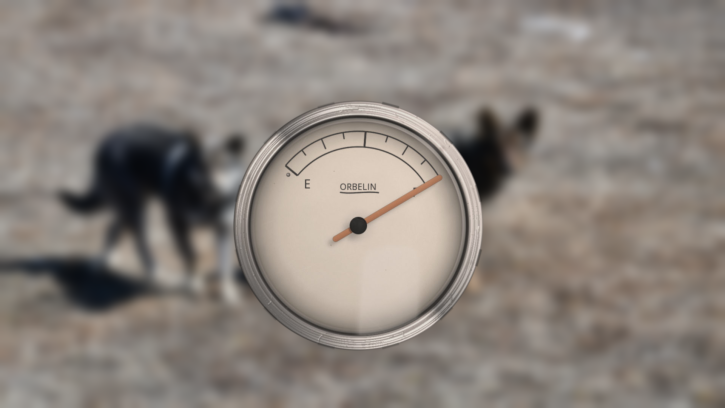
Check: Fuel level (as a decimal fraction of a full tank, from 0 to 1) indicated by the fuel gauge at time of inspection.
1
